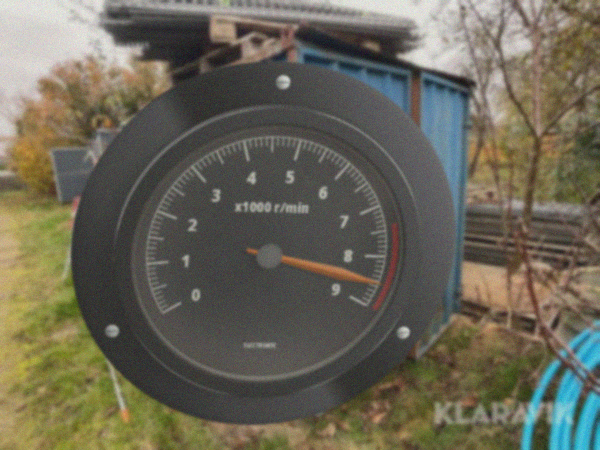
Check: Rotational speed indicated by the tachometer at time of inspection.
8500 rpm
